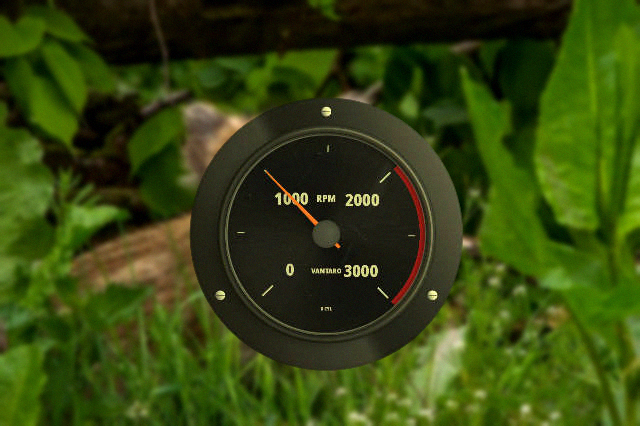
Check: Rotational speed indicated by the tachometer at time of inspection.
1000 rpm
